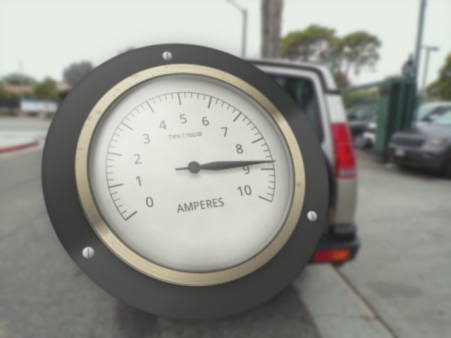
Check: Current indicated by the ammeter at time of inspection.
8.8 A
